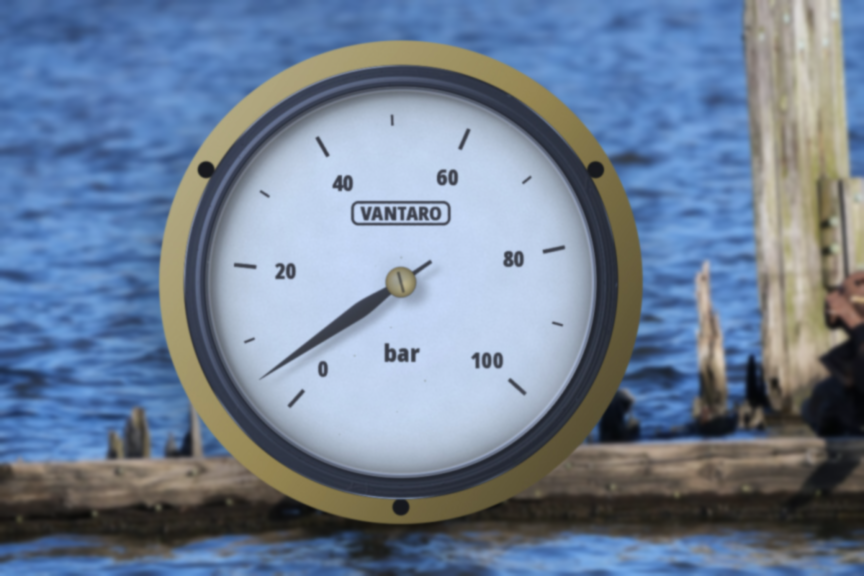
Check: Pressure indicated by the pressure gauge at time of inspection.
5 bar
